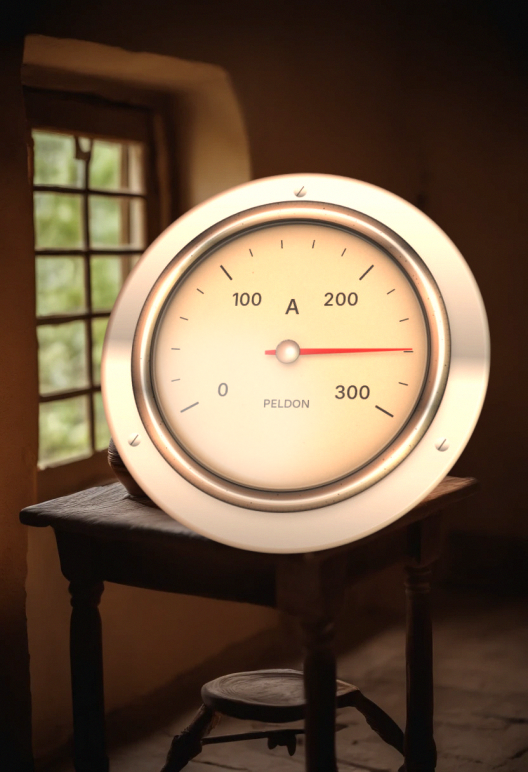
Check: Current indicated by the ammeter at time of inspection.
260 A
